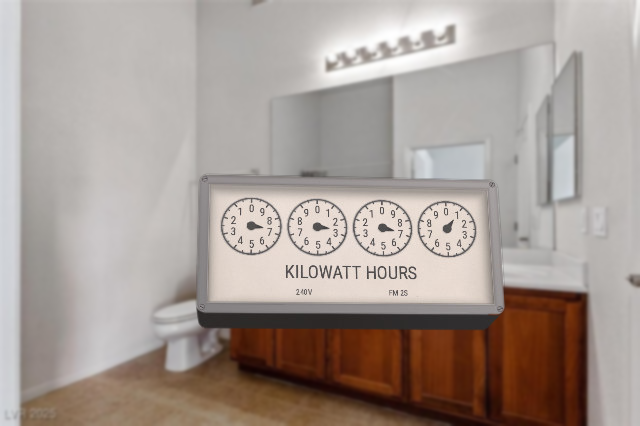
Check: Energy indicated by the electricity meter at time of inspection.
7271 kWh
